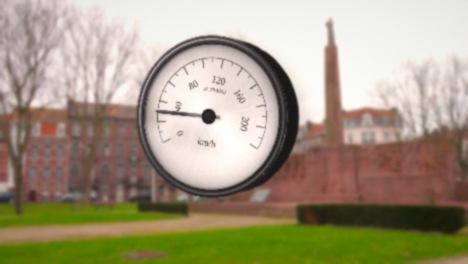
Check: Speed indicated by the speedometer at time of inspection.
30 km/h
